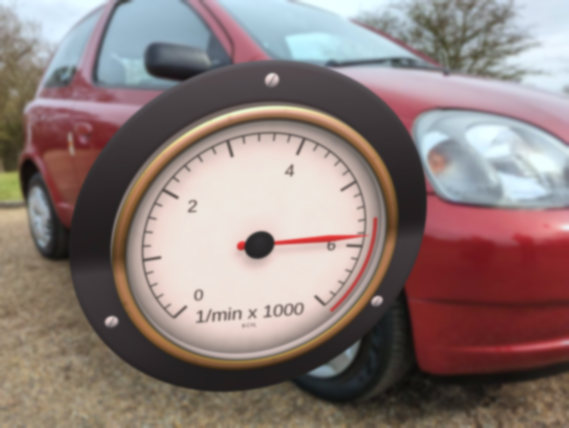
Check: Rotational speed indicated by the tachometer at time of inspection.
5800 rpm
